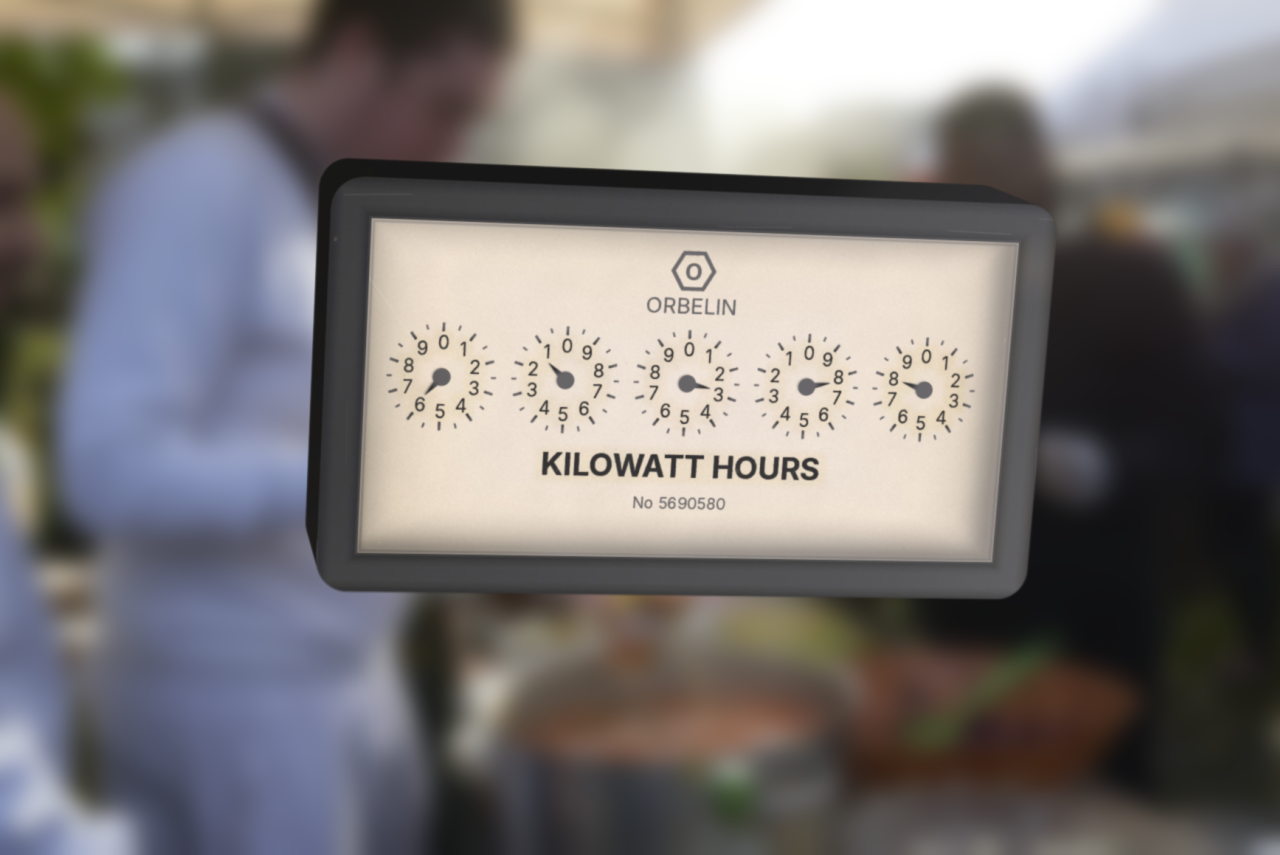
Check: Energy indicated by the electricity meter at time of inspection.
61278 kWh
